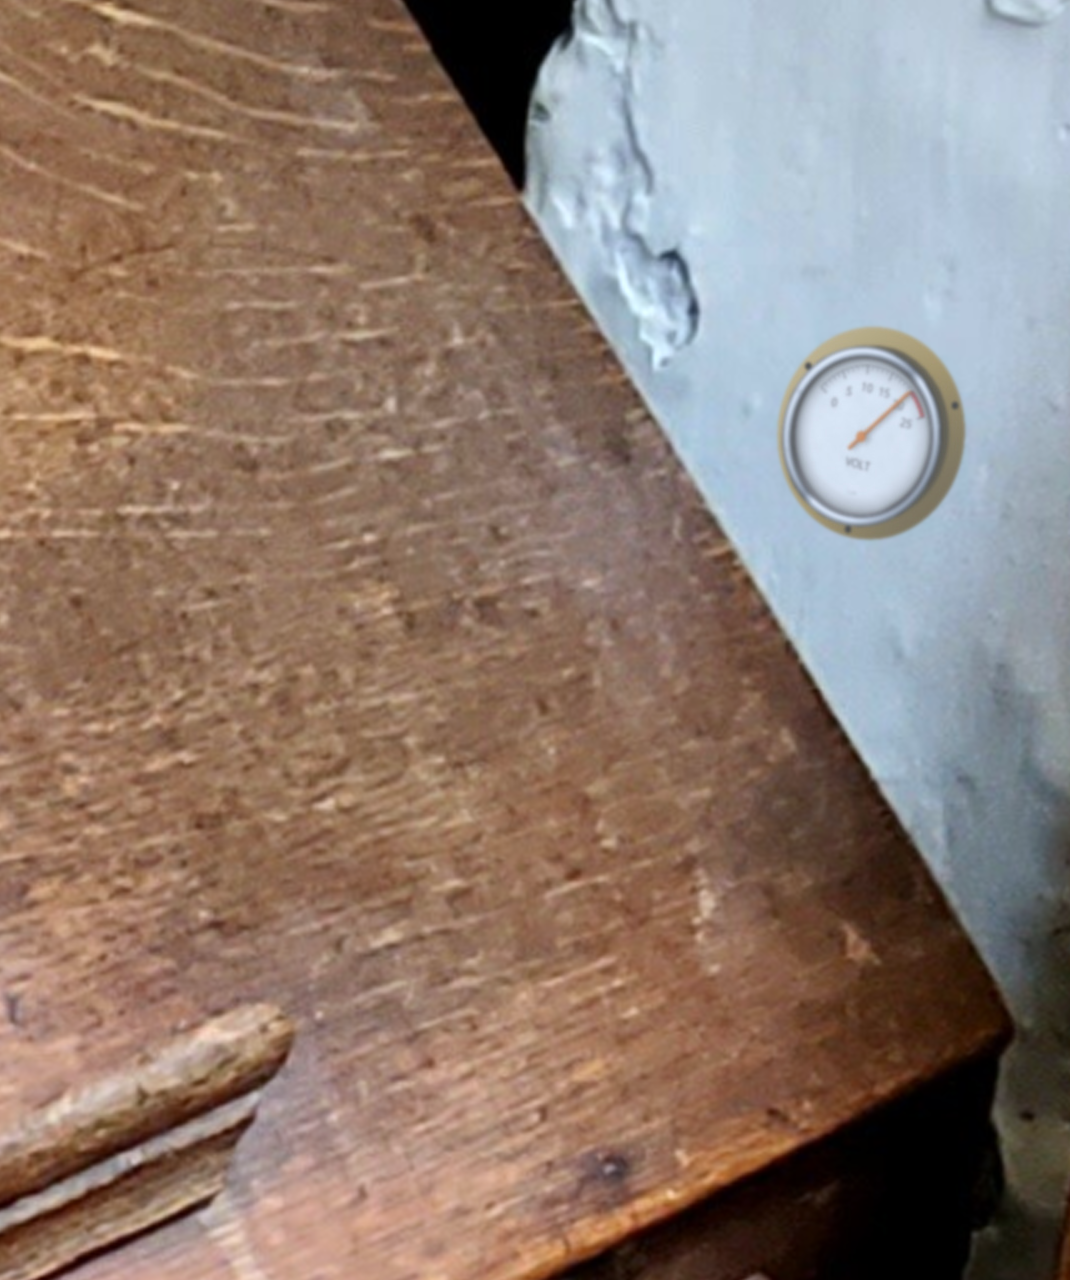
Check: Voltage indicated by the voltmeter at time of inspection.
20 V
